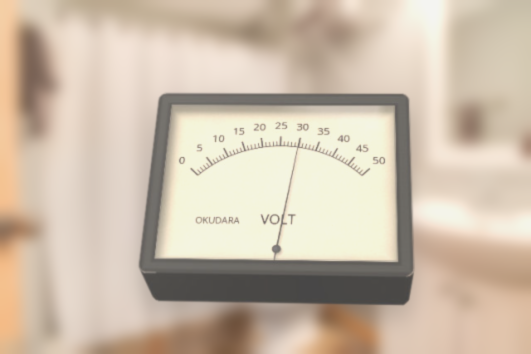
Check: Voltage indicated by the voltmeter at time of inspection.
30 V
